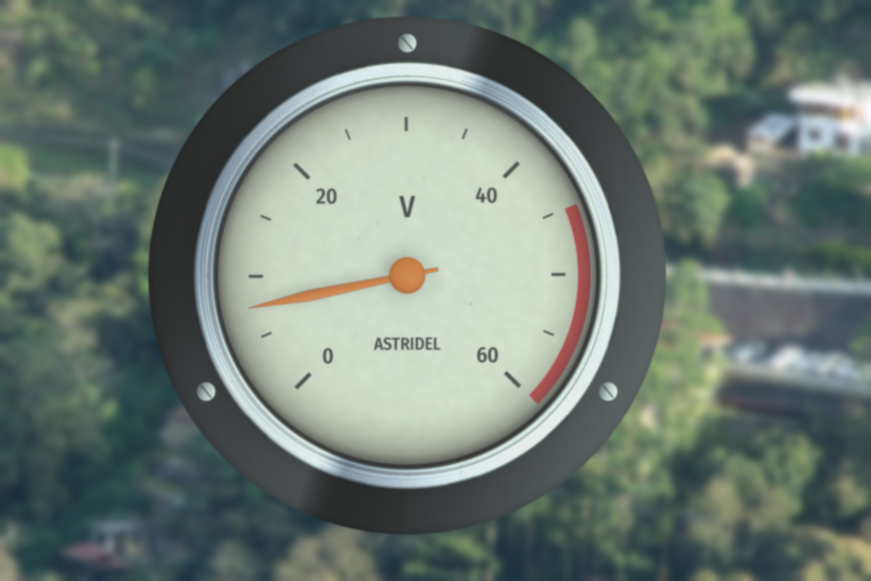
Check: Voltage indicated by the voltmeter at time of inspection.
7.5 V
